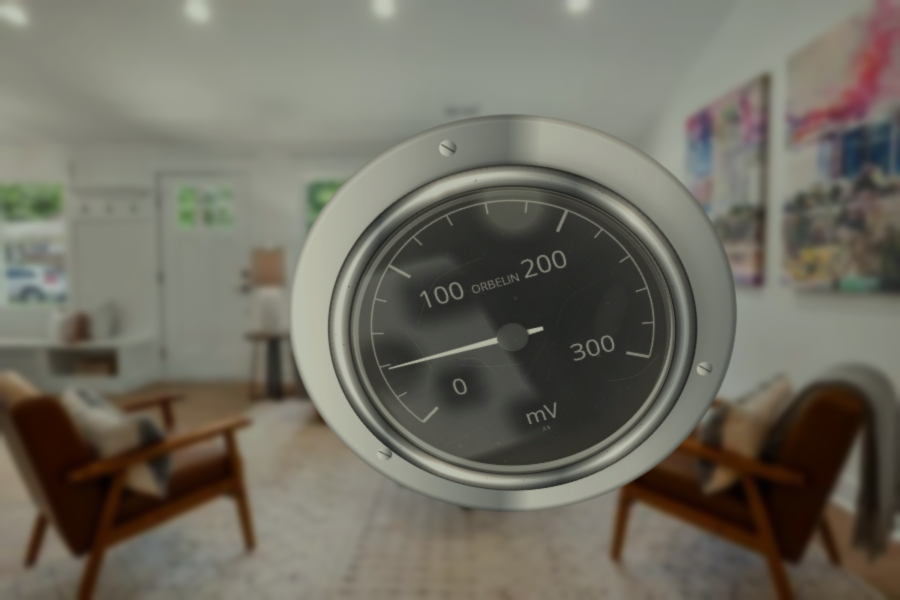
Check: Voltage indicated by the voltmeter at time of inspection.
40 mV
